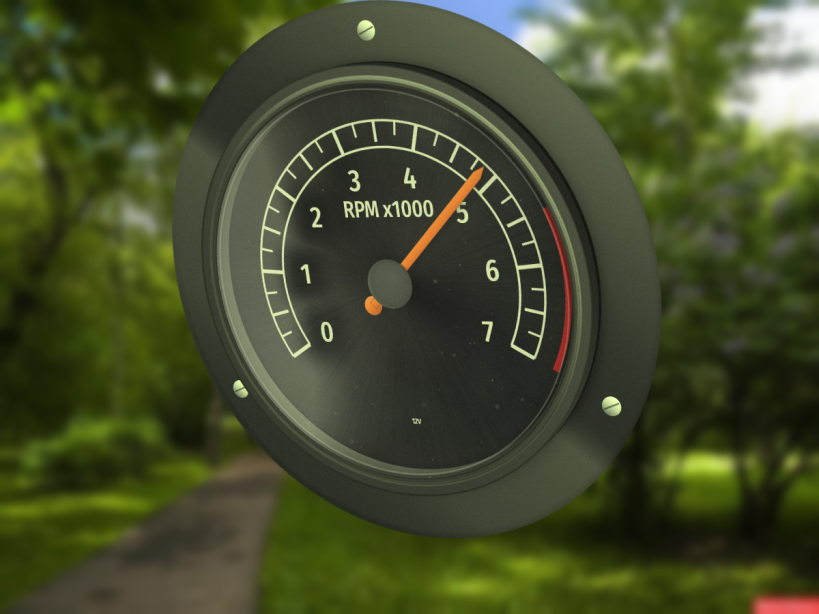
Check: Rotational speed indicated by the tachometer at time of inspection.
4875 rpm
